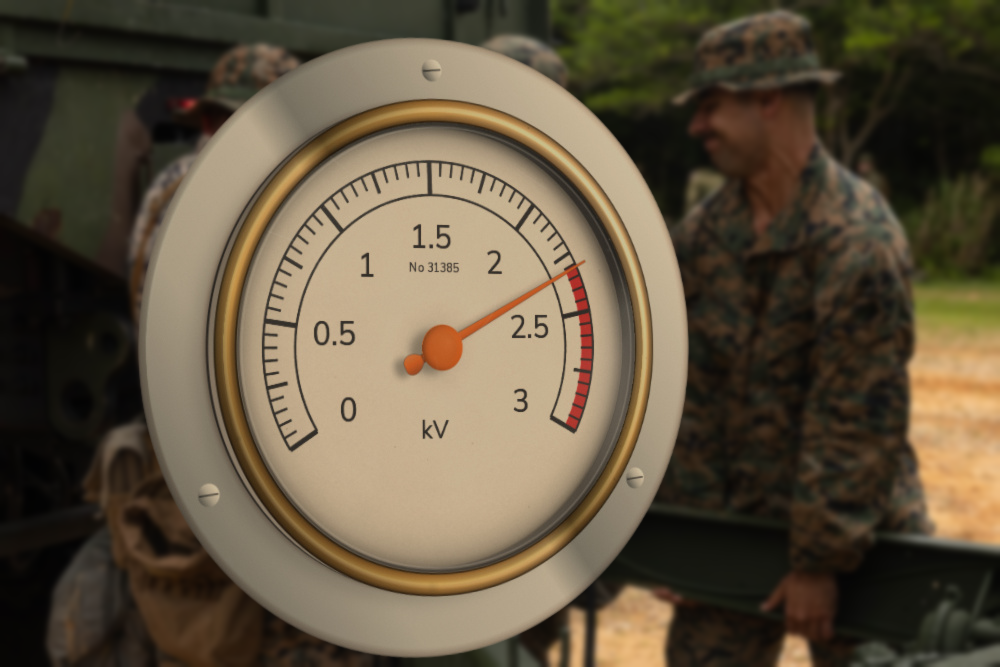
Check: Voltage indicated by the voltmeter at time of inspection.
2.3 kV
